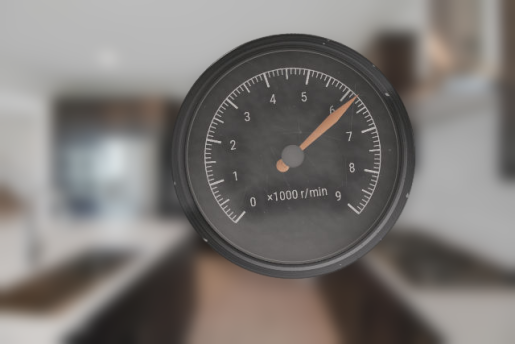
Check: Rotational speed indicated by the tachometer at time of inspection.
6200 rpm
